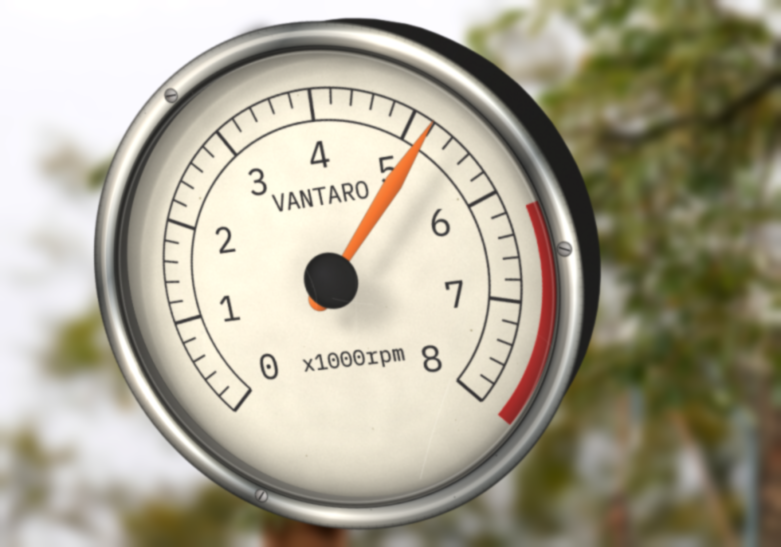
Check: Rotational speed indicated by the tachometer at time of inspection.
5200 rpm
